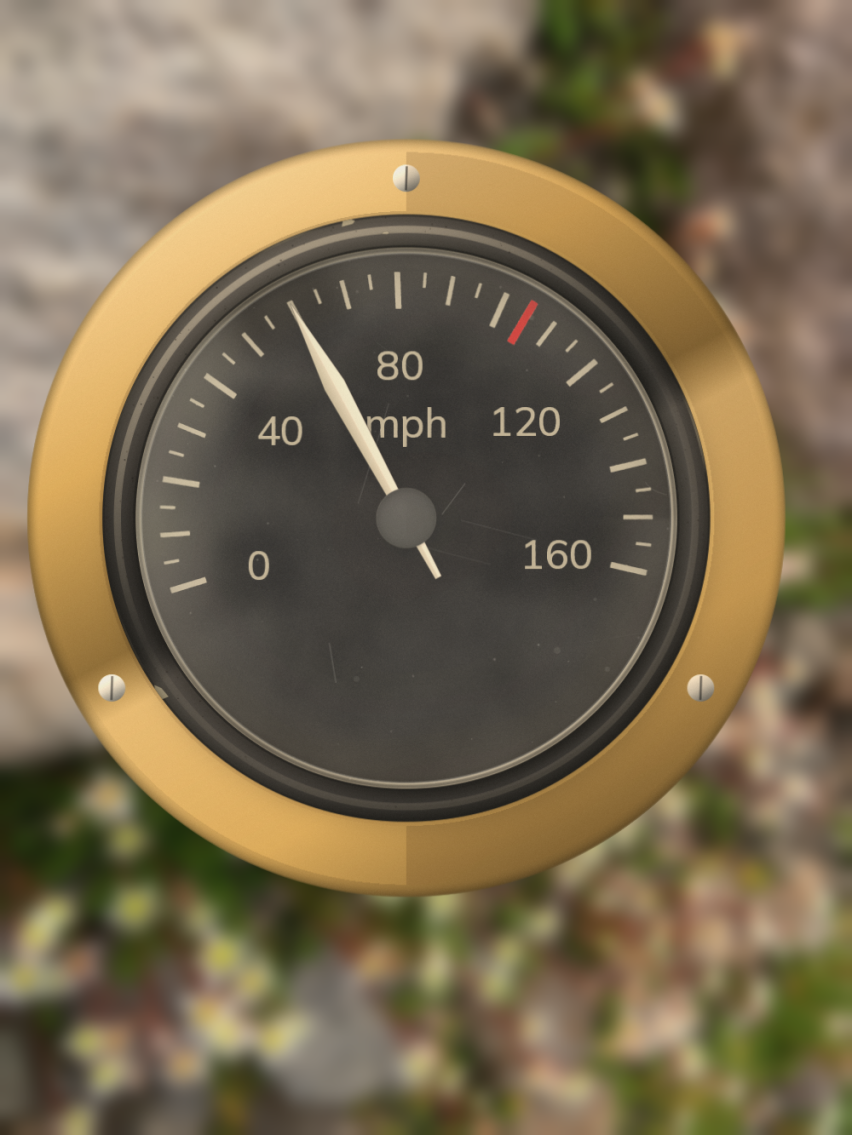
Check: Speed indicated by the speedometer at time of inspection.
60 mph
